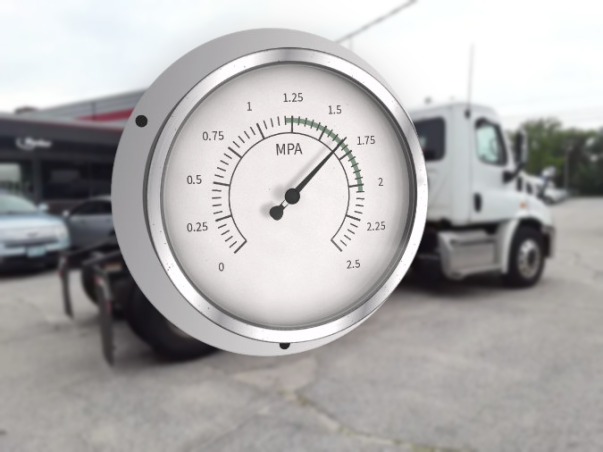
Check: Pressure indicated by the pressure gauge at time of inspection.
1.65 MPa
